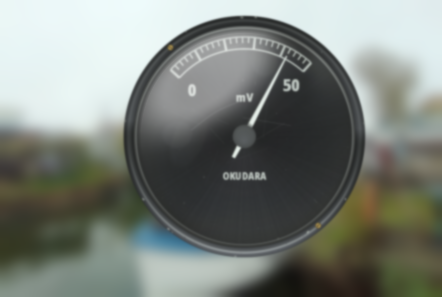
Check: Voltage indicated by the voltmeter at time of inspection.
42 mV
